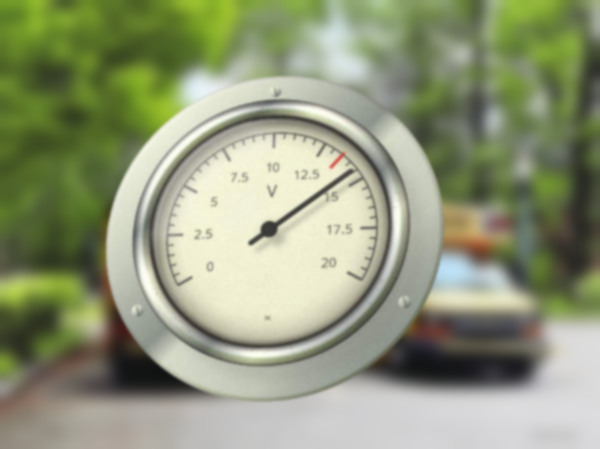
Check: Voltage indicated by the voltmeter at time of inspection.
14.5 V
